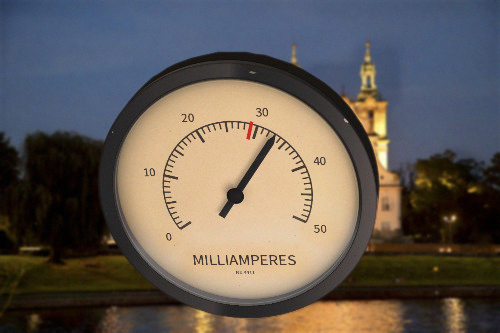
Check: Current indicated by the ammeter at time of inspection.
33 mA
